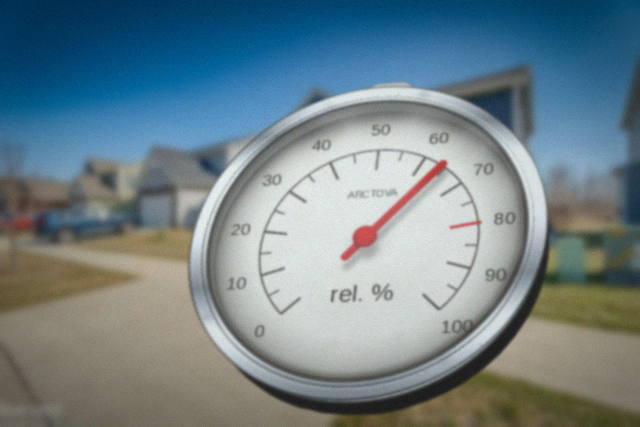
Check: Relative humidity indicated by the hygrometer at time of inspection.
65 %
